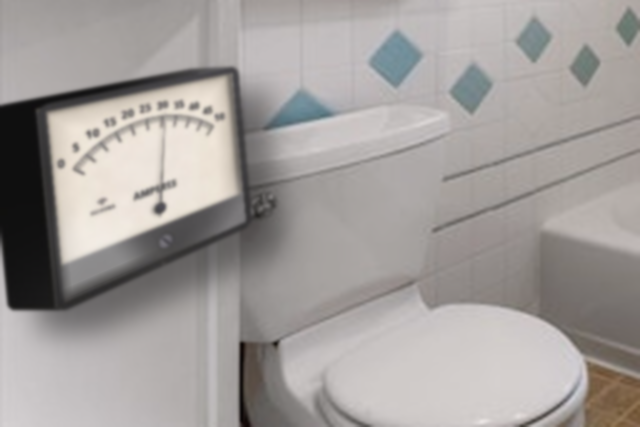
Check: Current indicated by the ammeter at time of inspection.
30 A
